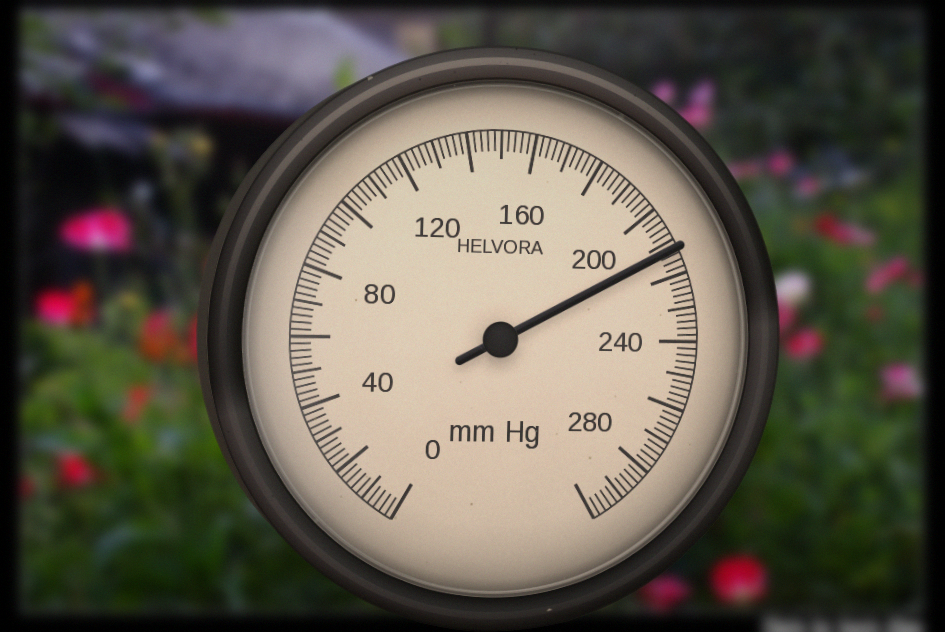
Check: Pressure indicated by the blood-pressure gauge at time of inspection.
212 mmHg
